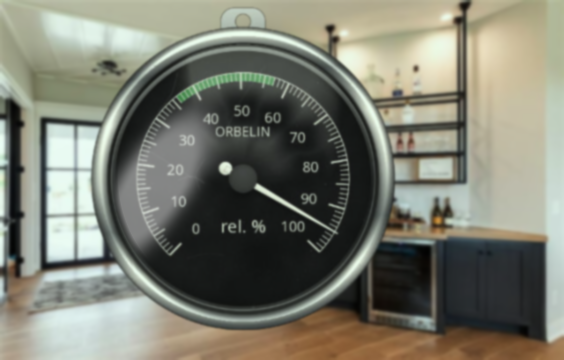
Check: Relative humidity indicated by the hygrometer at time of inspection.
95 %
